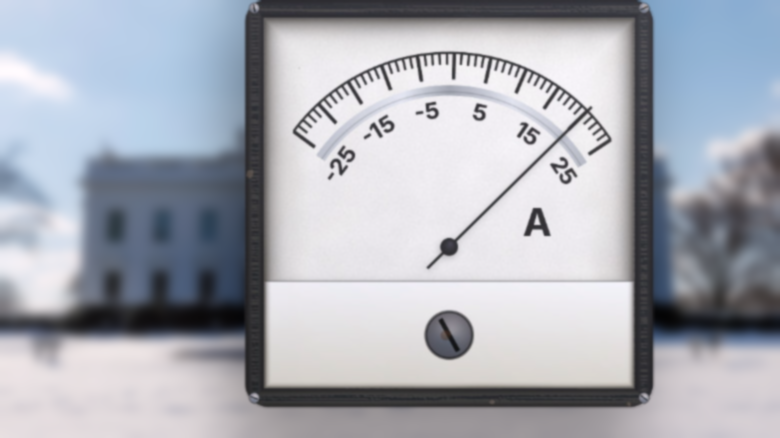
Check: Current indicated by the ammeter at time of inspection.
20 A
